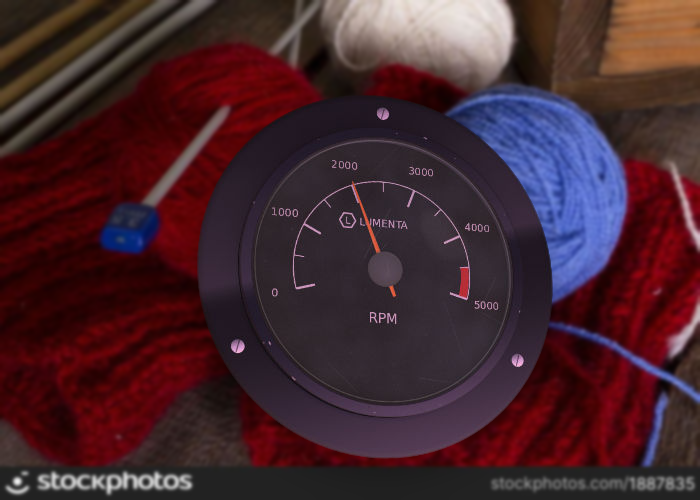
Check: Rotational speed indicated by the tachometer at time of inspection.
2000 rpm
